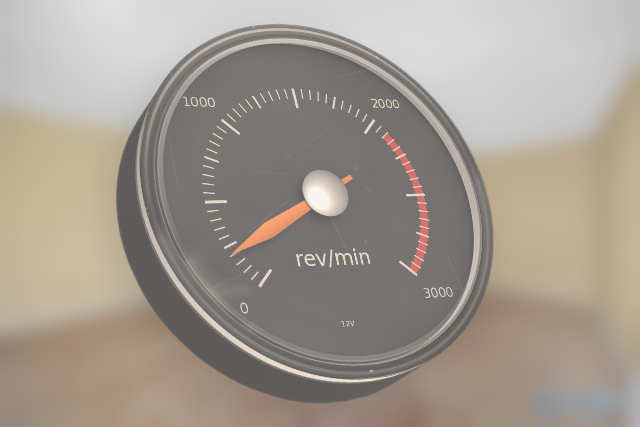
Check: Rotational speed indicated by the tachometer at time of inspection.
200 rpm
